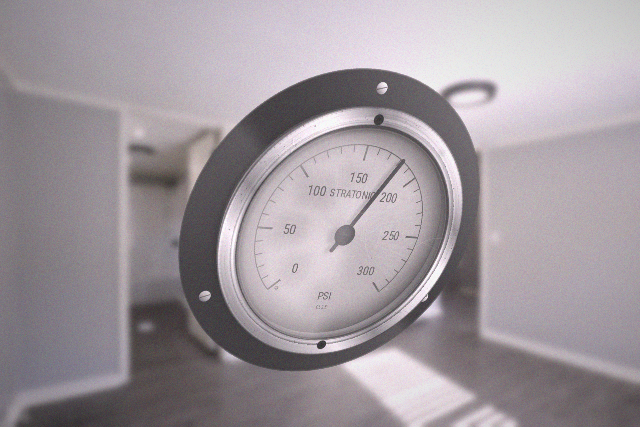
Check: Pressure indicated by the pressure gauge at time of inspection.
180 psi
